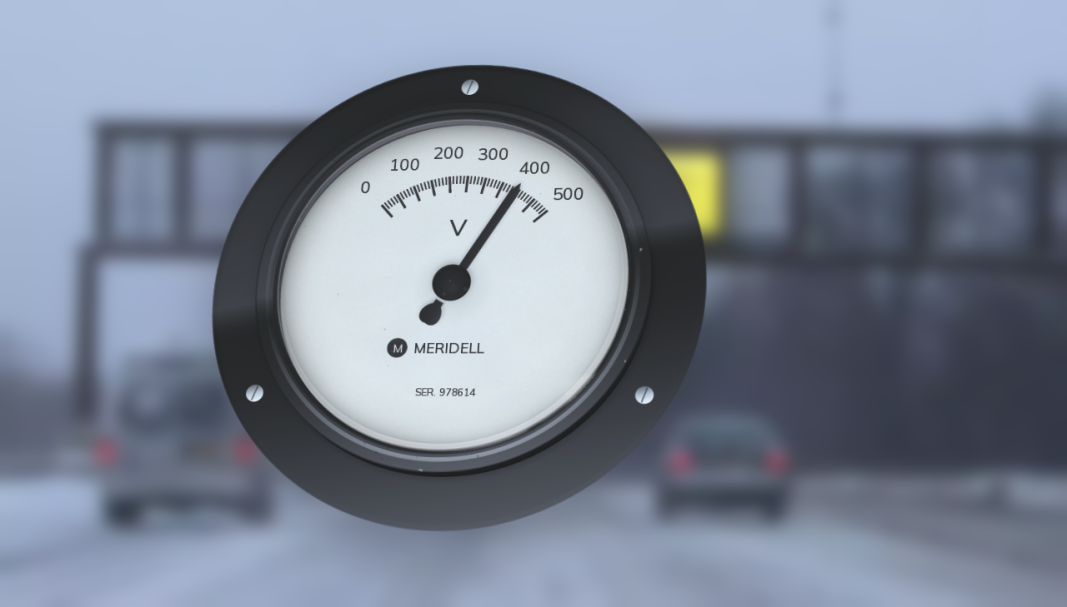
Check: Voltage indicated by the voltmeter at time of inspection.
400 V
